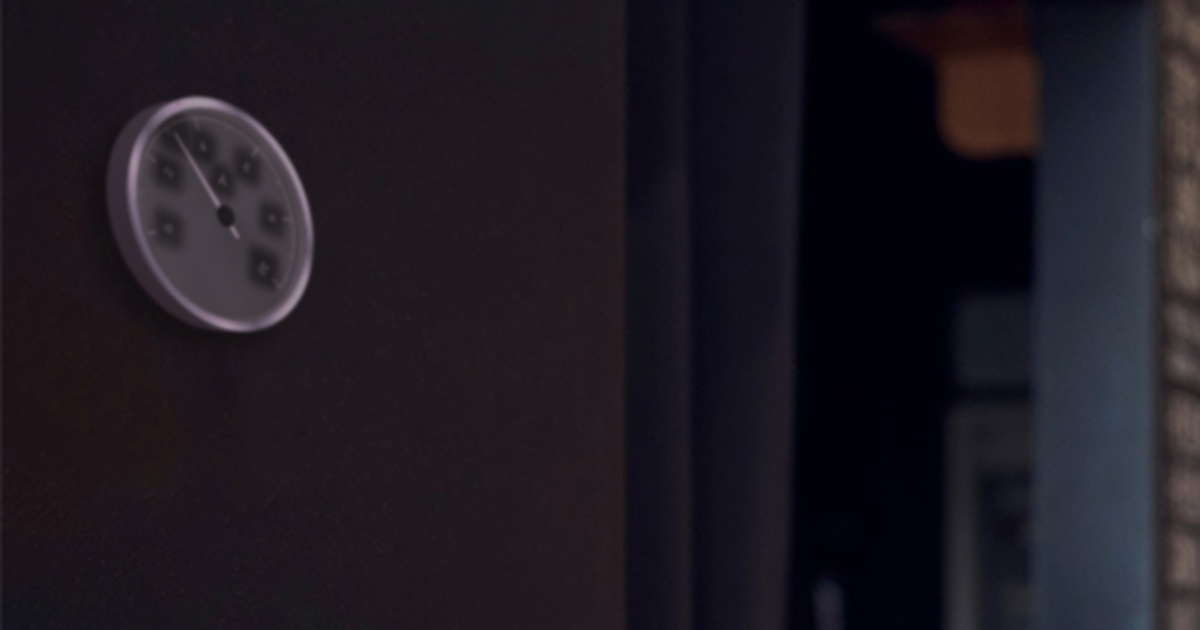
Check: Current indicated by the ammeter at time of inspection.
3 A
